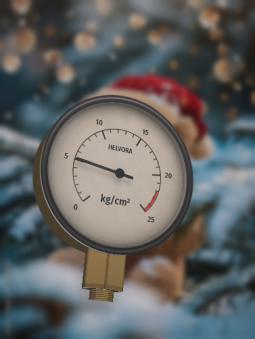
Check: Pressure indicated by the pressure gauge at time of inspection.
5 kg/cm²
